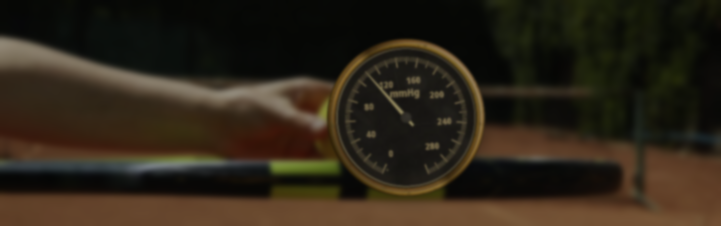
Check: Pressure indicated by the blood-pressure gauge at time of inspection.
110 mmHg
